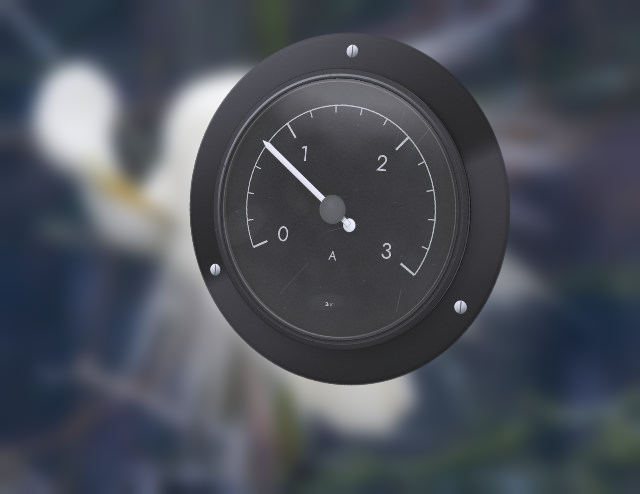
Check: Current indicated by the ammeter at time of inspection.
0.8 A
